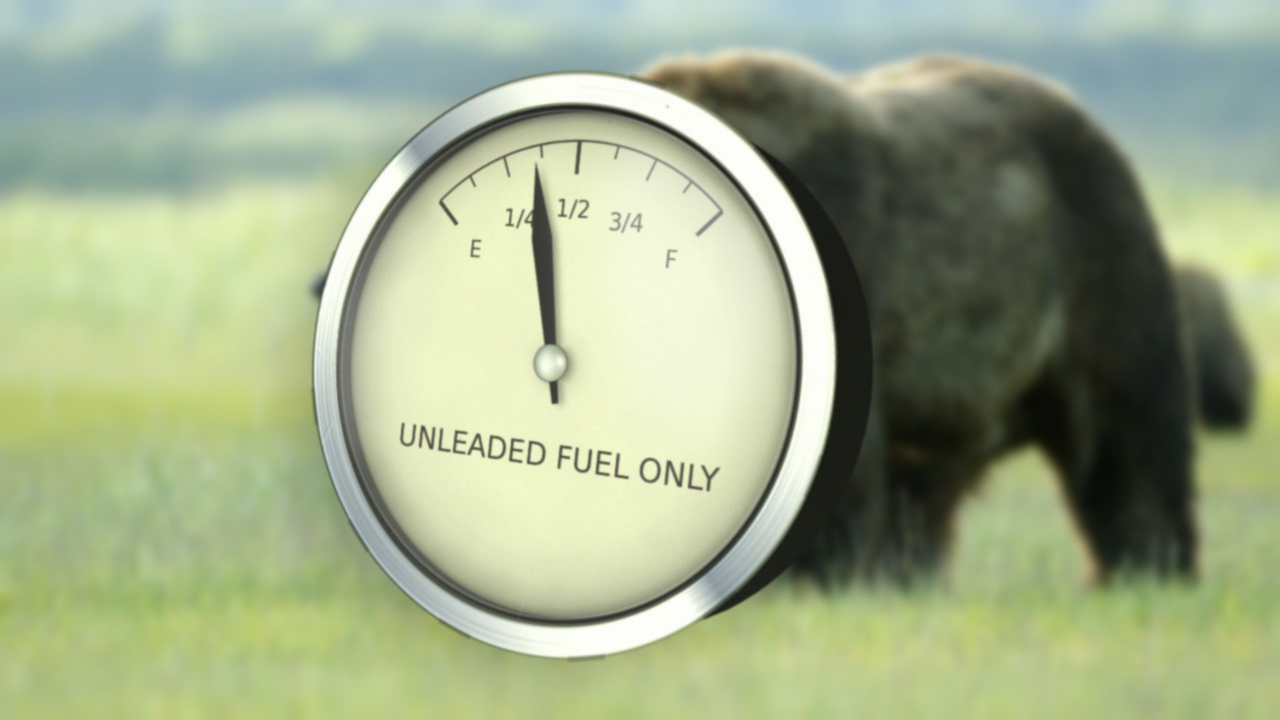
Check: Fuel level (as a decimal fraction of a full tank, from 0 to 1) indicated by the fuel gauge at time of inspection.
0.375
